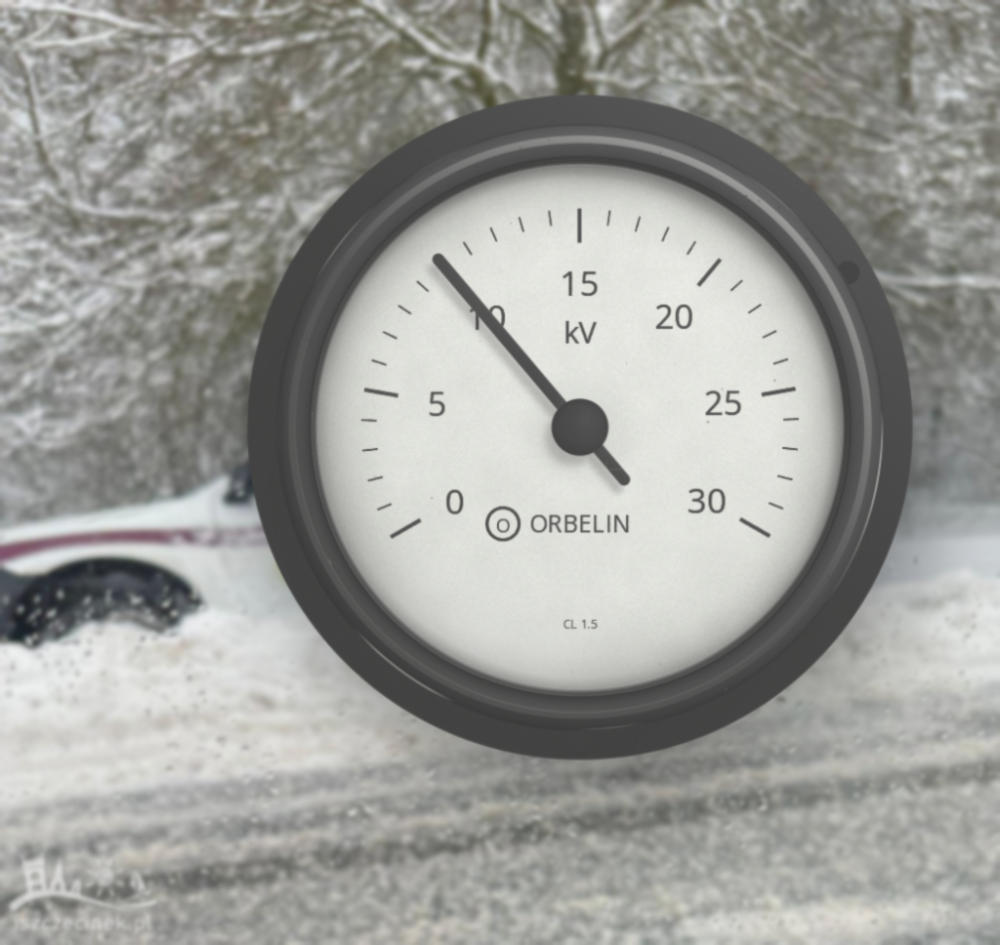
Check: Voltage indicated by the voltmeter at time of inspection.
10 kV
